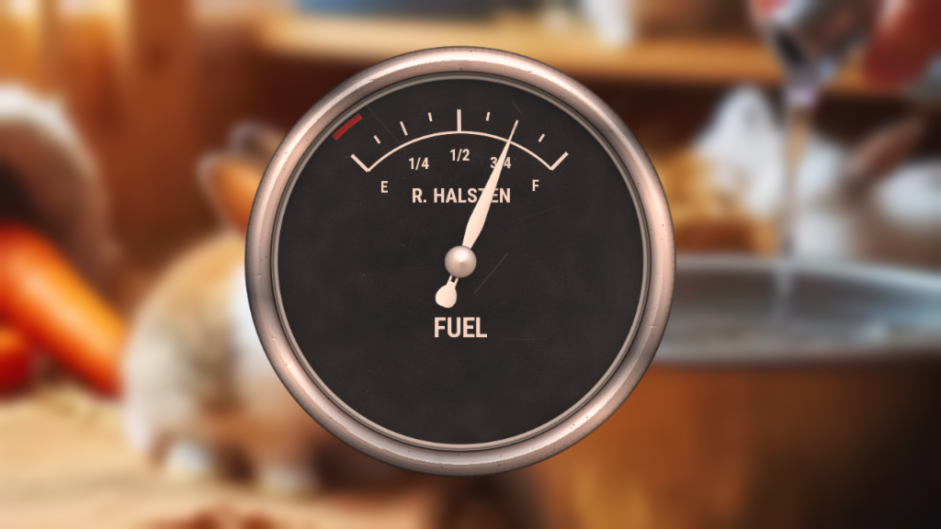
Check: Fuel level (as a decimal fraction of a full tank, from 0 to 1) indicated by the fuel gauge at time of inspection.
0.75
